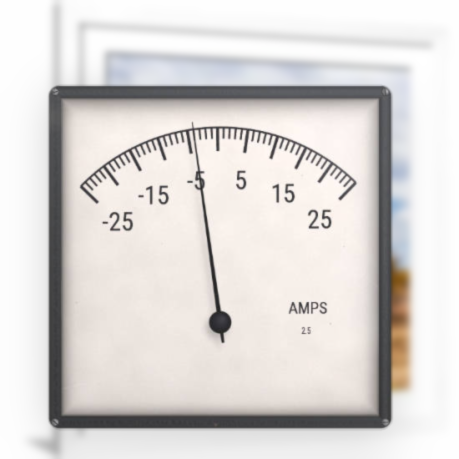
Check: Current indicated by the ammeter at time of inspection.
-4 A
